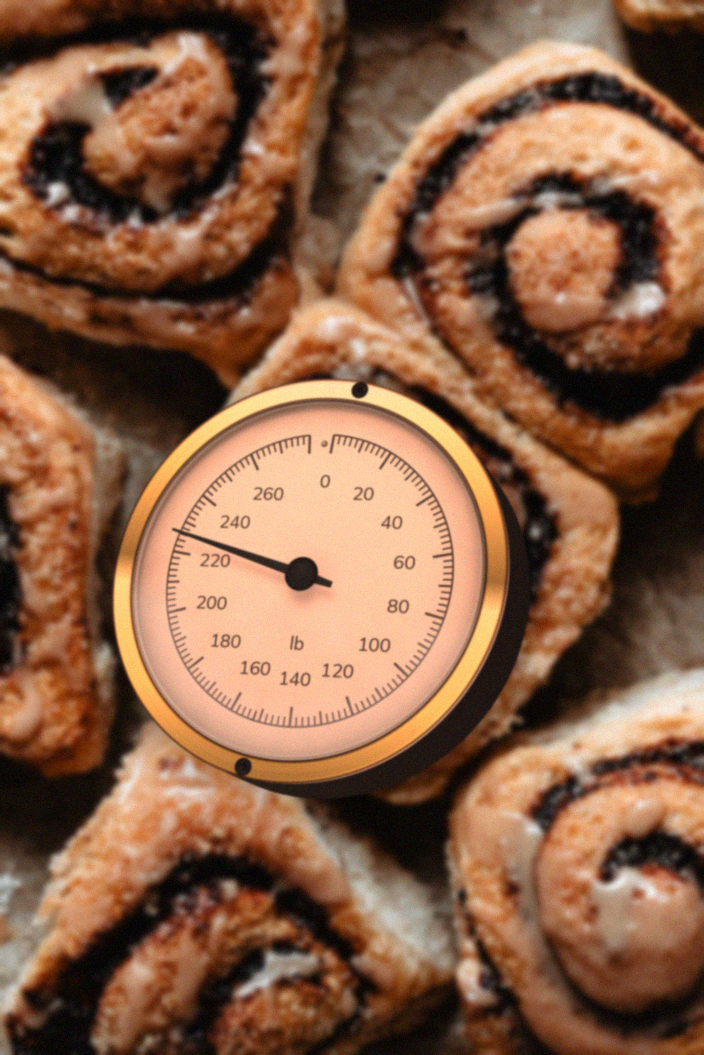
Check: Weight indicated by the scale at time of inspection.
226 lb
